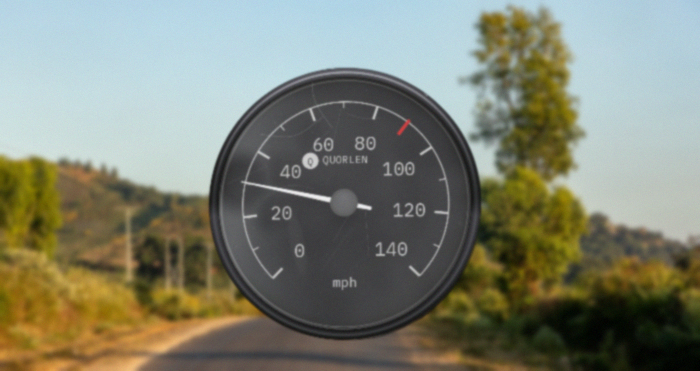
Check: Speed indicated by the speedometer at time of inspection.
30 mph
